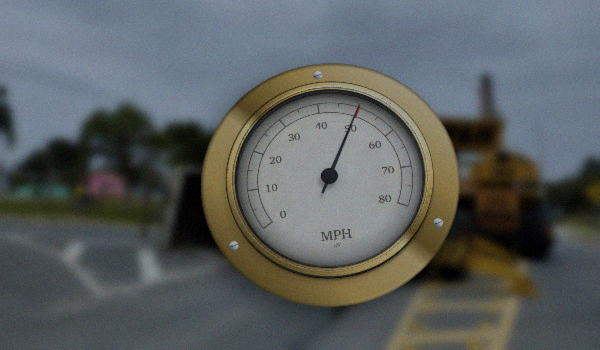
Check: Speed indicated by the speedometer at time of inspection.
50 mph
